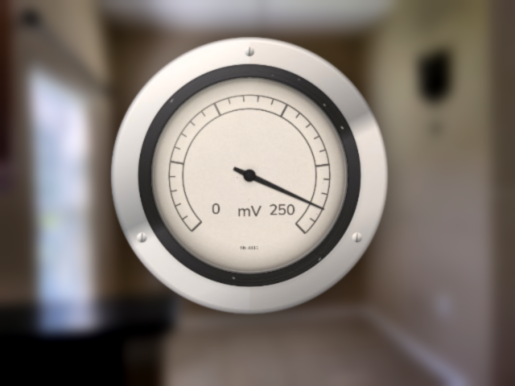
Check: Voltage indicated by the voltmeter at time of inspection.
230 mV
